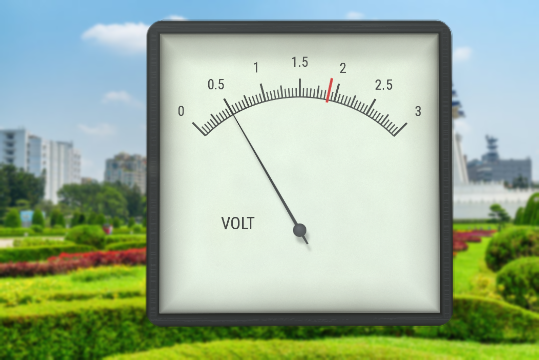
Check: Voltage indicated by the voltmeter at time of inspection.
0.5 V
